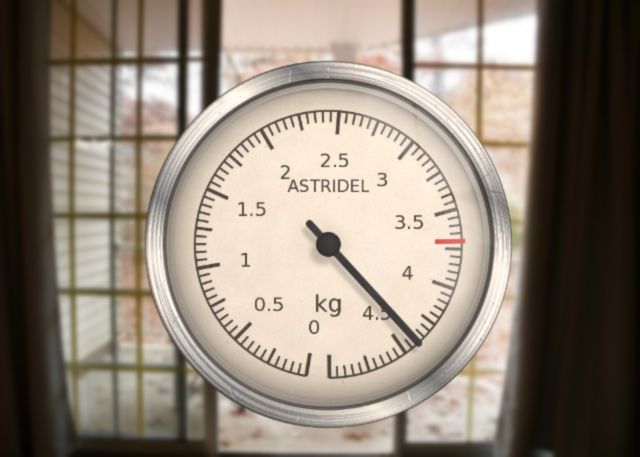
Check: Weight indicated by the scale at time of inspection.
4.4 kg
